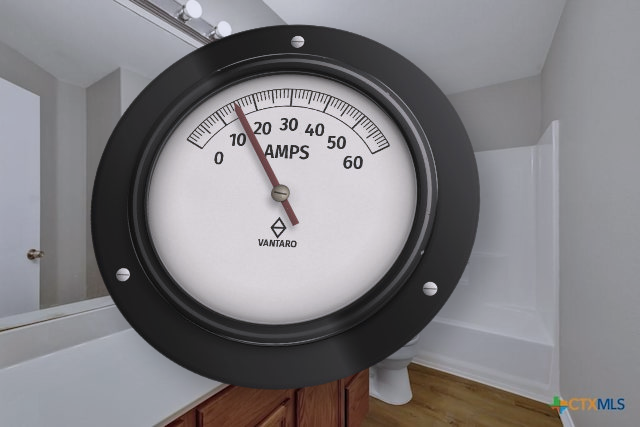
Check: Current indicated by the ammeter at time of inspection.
15 A
